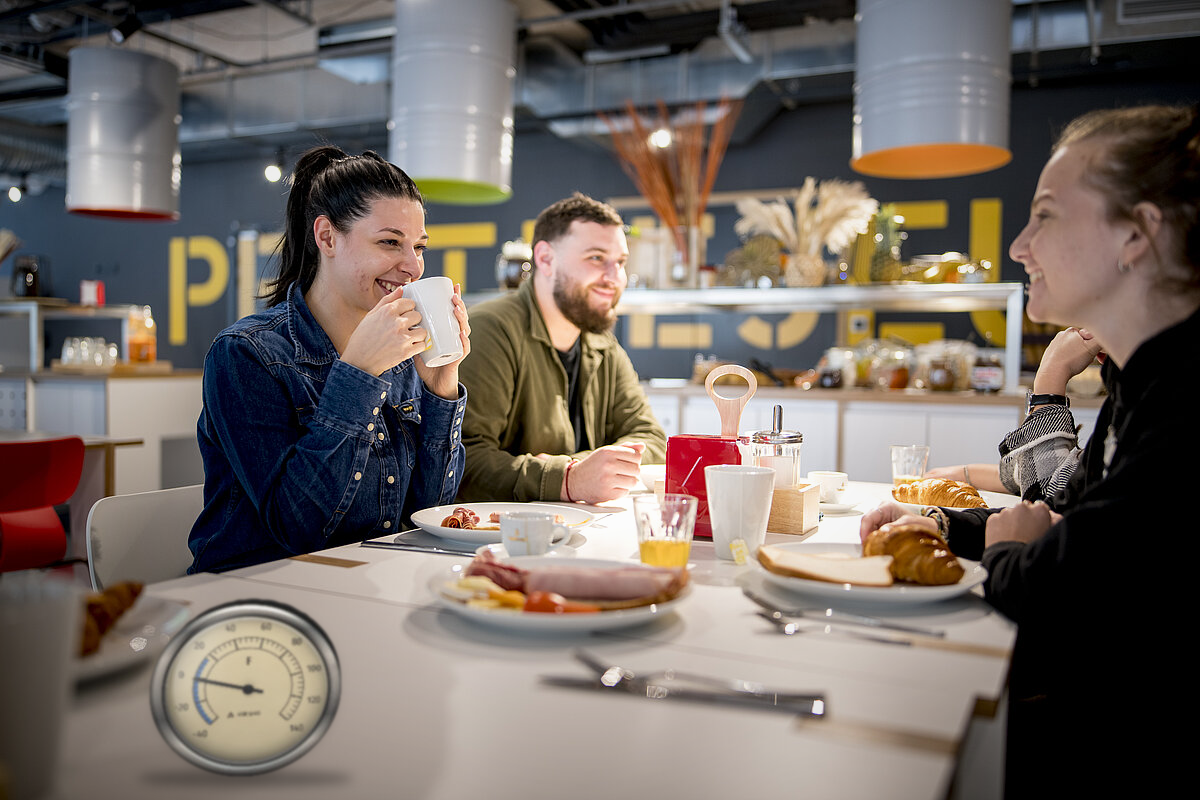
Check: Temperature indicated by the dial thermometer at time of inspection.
0 °F
